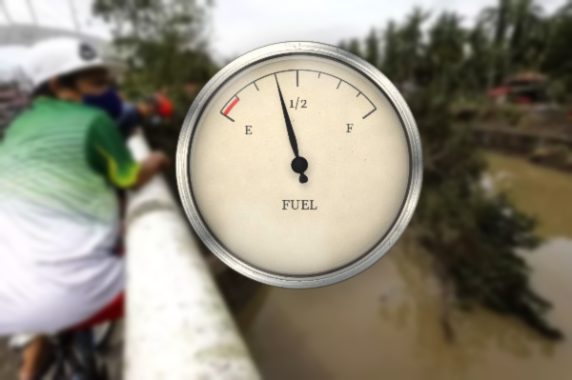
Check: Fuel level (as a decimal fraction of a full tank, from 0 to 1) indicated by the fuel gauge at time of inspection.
0.375
